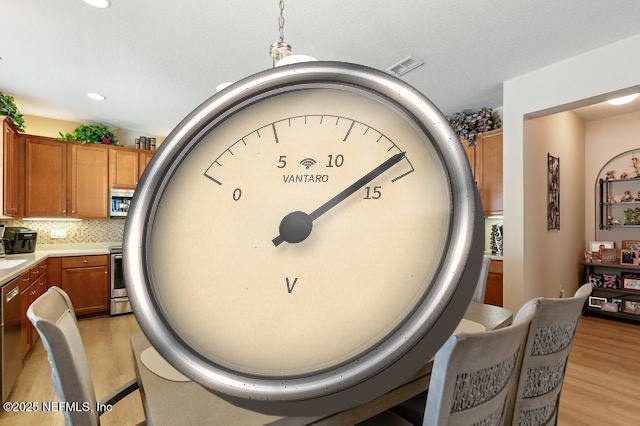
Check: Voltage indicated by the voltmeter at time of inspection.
14 V
